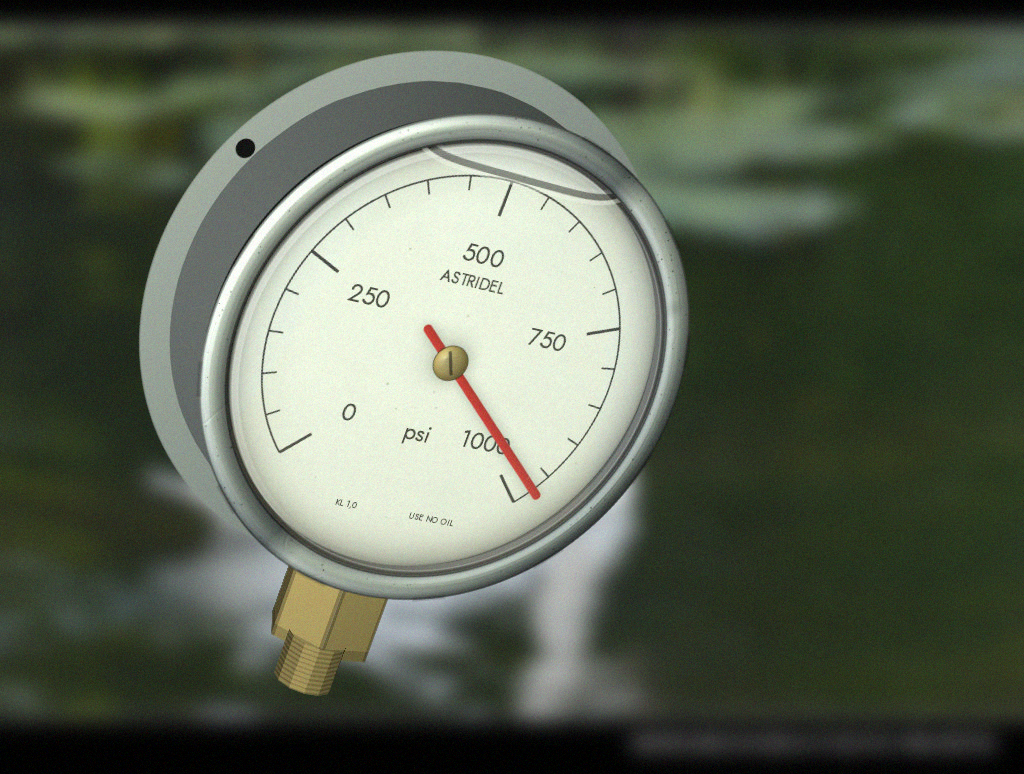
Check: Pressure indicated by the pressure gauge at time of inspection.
975 psi
